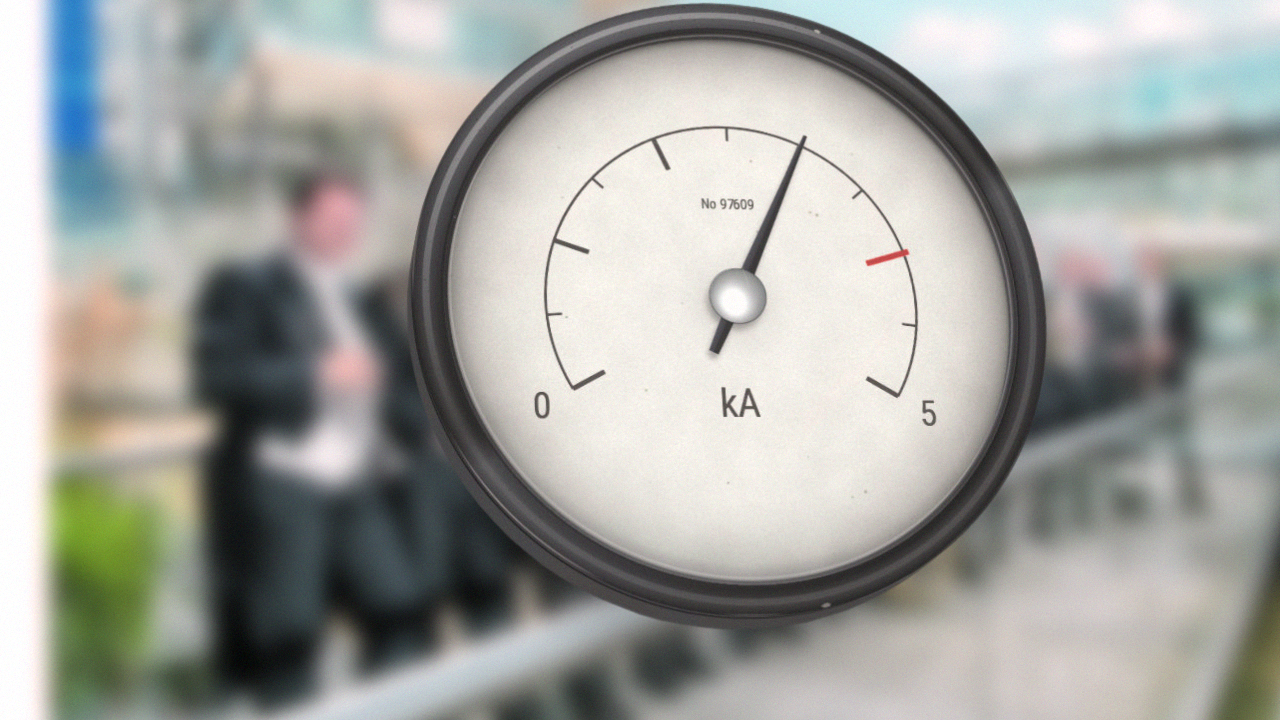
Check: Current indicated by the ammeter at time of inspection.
3 kA
